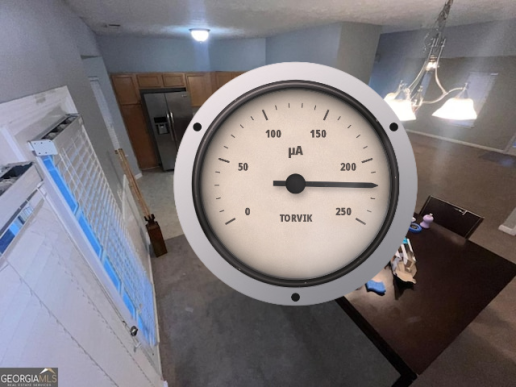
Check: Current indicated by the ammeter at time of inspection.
220 µA
